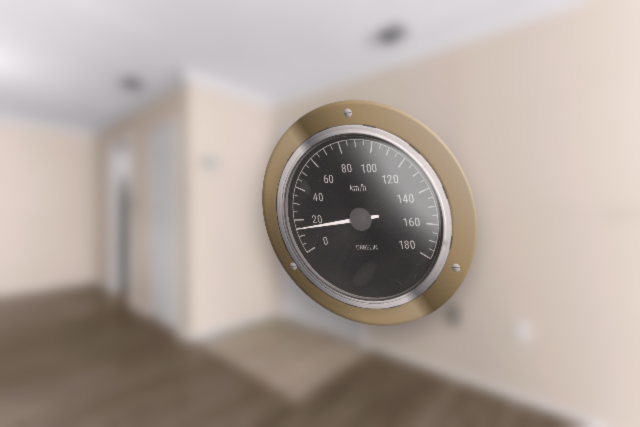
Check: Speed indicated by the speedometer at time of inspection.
15 km/h
